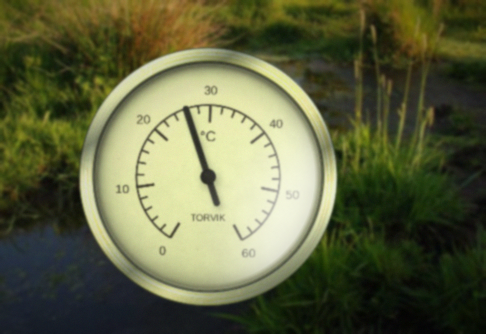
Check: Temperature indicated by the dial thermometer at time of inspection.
26 °C
